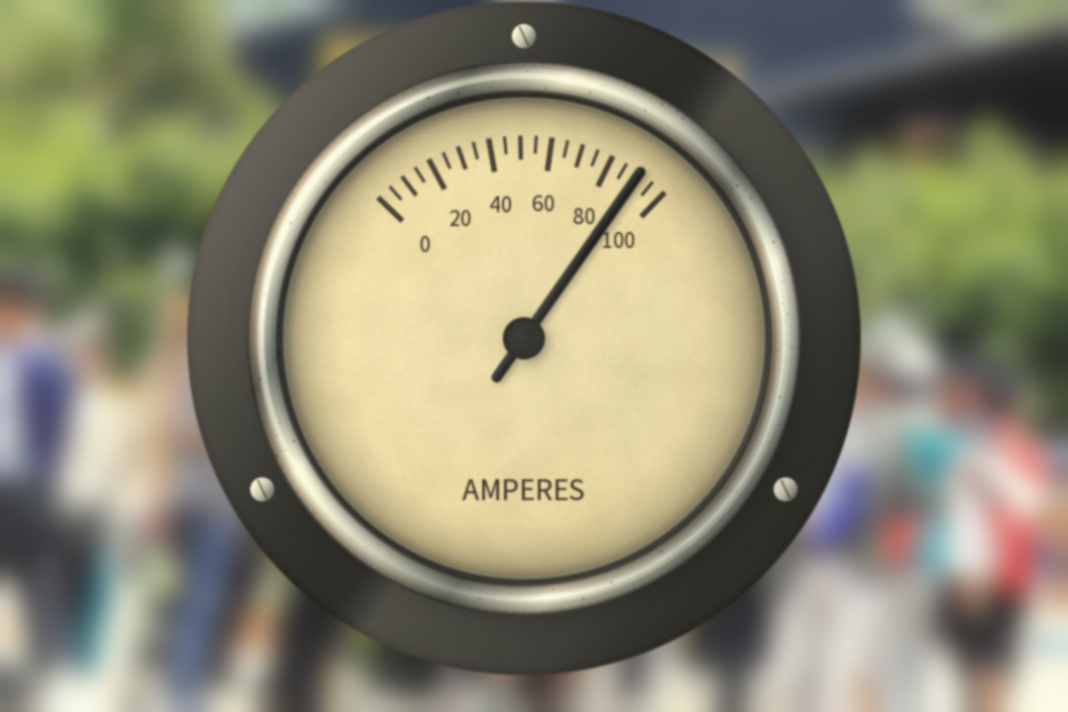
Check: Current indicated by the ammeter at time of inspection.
90 A
